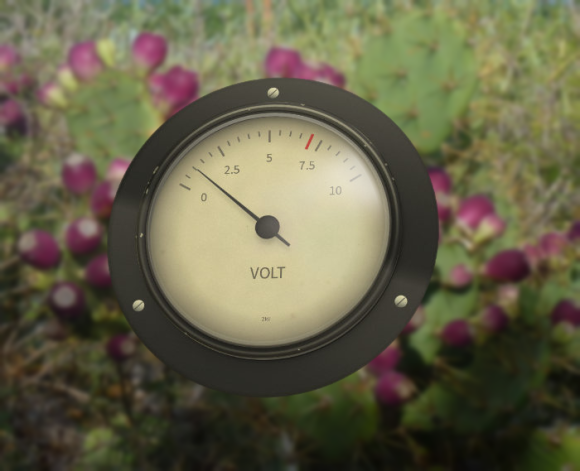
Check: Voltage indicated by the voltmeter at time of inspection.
1 V
